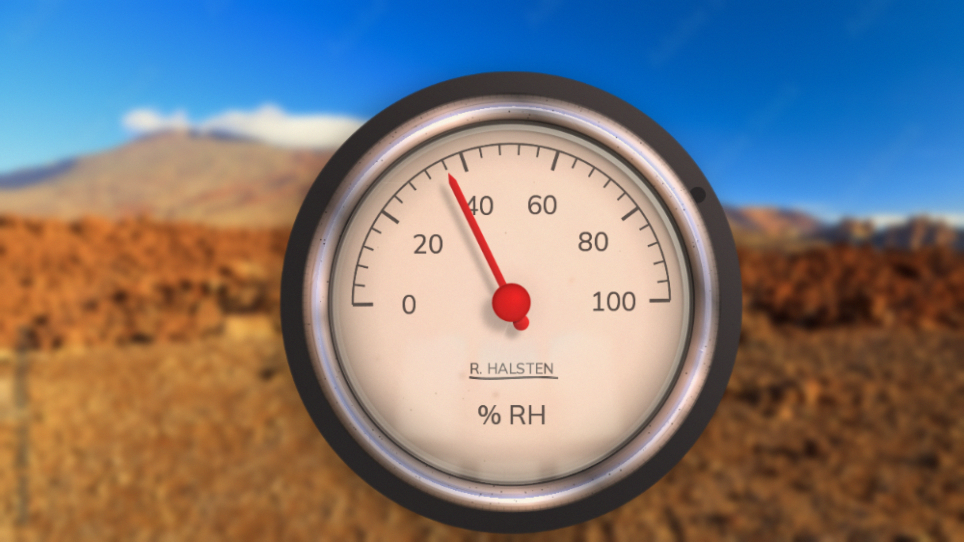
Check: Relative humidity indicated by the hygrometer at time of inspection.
36 %
